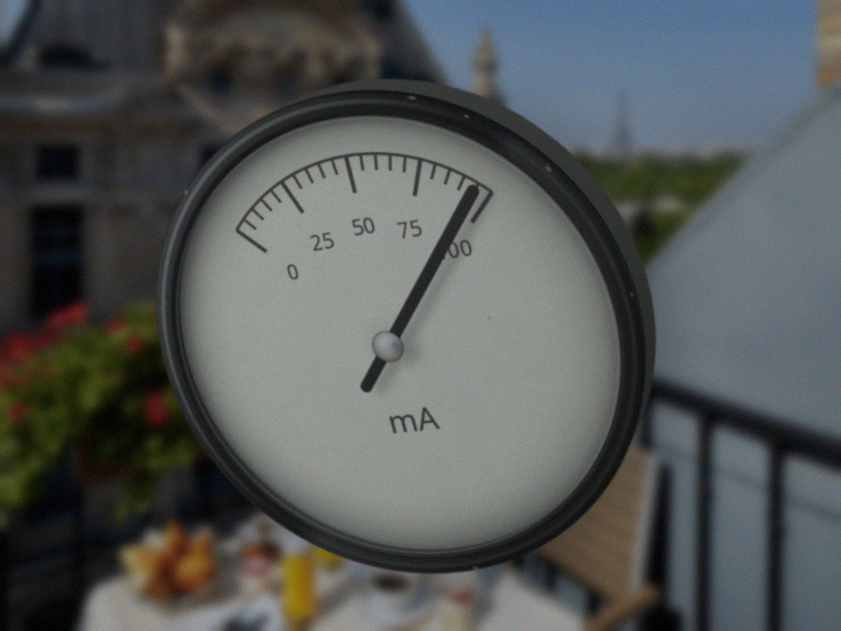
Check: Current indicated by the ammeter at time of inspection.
95 mA
